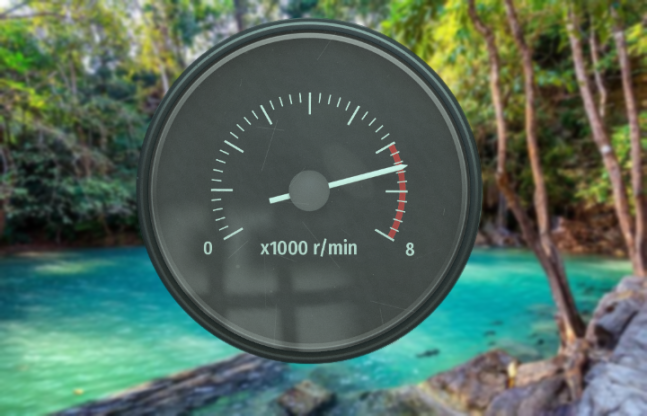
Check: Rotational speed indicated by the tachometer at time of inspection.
6500 rpm
